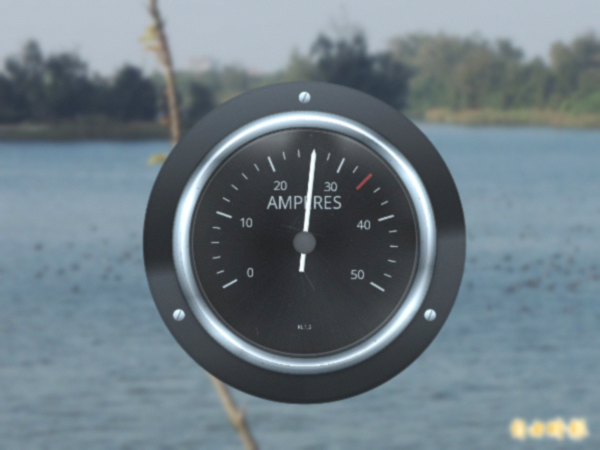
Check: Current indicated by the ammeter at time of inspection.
26 A
